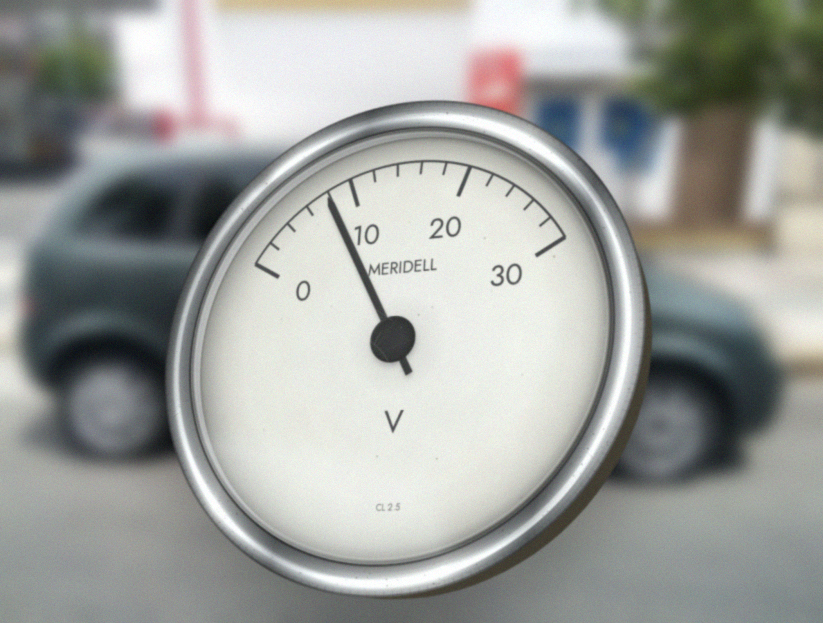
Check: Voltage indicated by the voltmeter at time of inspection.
8 V
